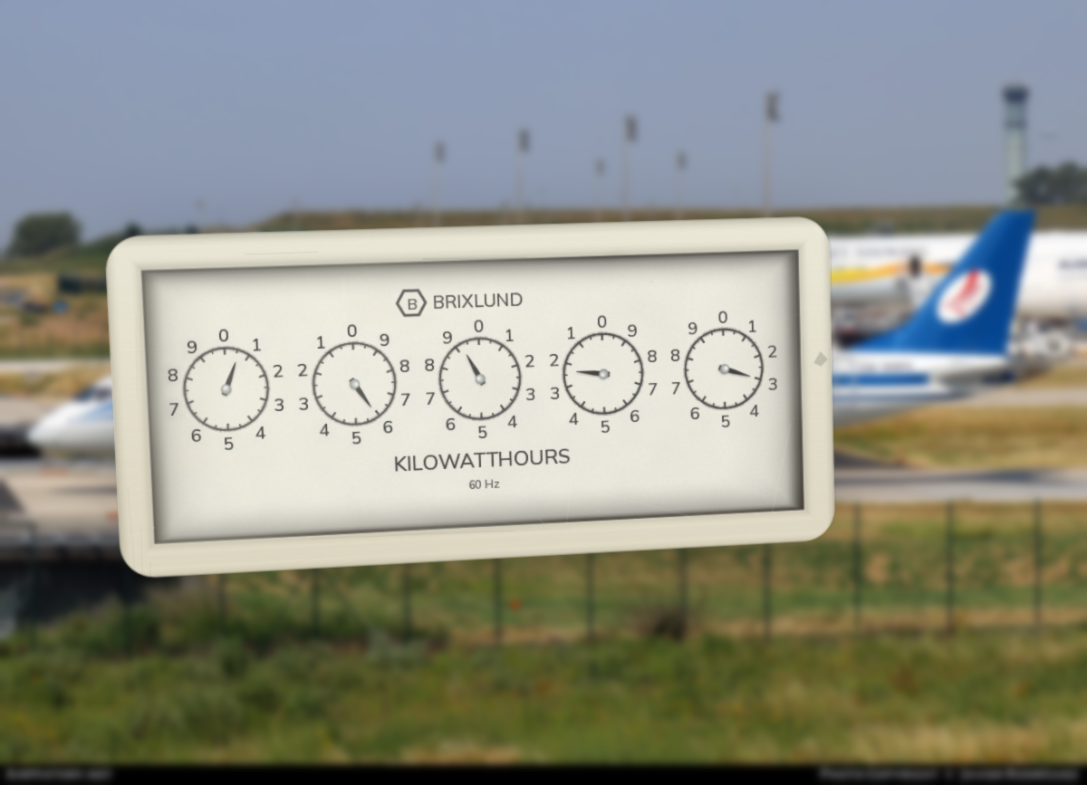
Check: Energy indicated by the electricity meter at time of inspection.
5923 kWh
